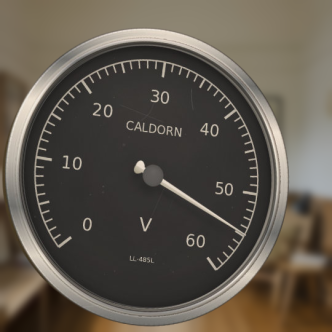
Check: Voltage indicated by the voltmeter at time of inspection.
55 V
